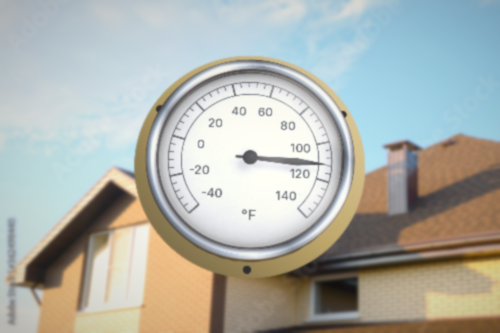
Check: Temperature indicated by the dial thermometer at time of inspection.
112 °F
